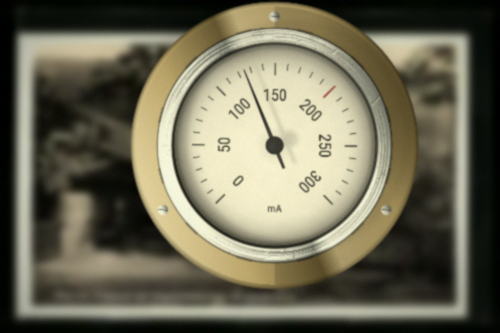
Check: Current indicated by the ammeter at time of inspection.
125 mA
